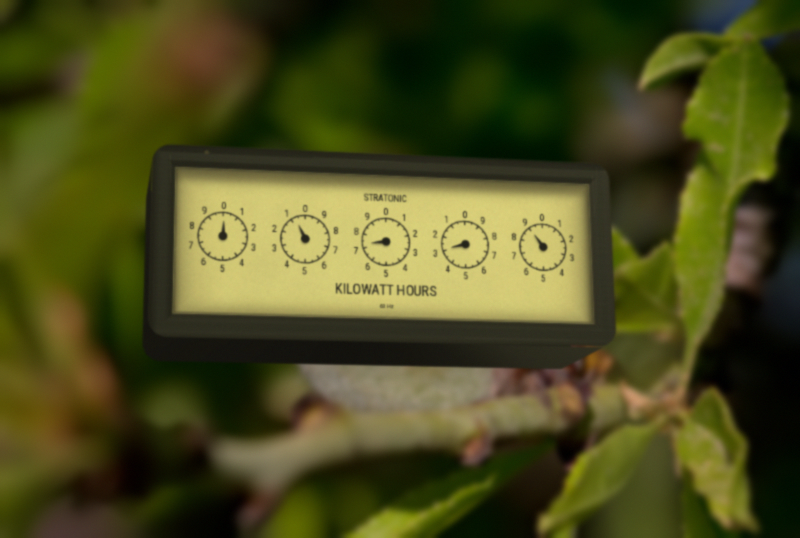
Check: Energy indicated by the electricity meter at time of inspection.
729 kWh
